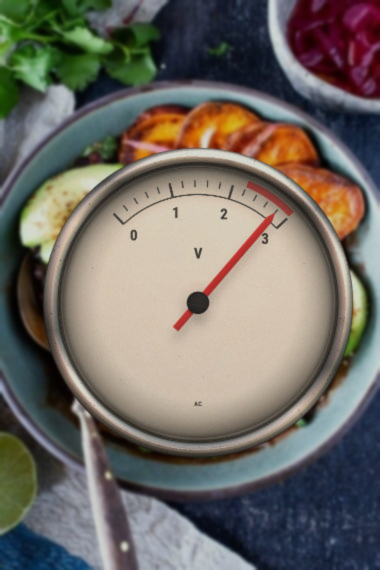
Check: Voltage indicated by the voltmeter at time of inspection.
2.8 V
